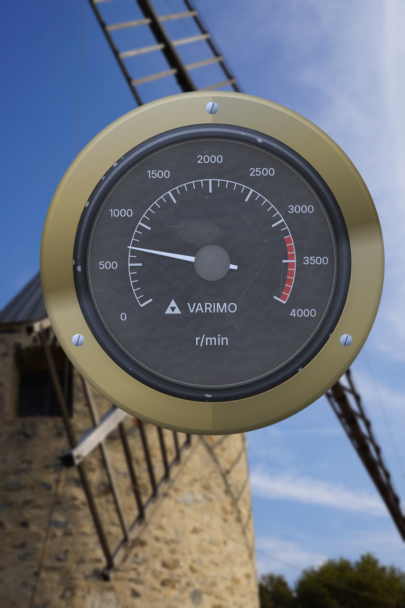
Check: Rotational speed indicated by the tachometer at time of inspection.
700 rpm
